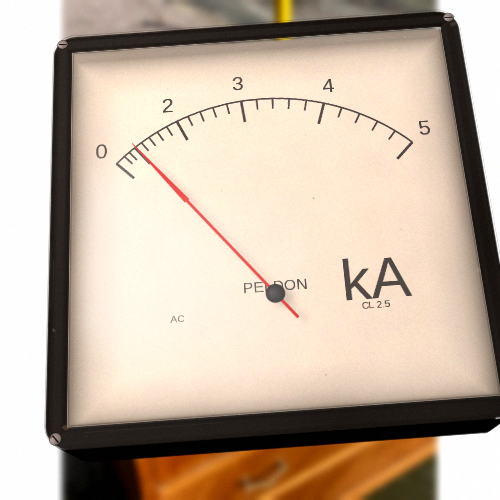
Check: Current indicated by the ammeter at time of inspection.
1 kA
